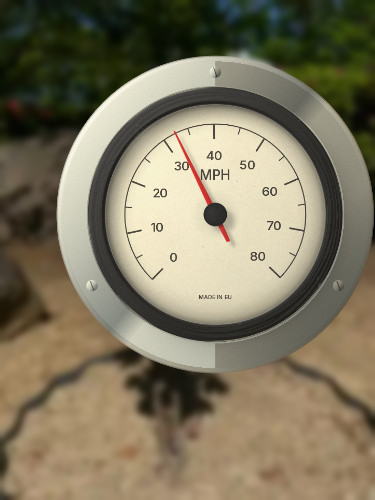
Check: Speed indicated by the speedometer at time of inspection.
32.5 mph
